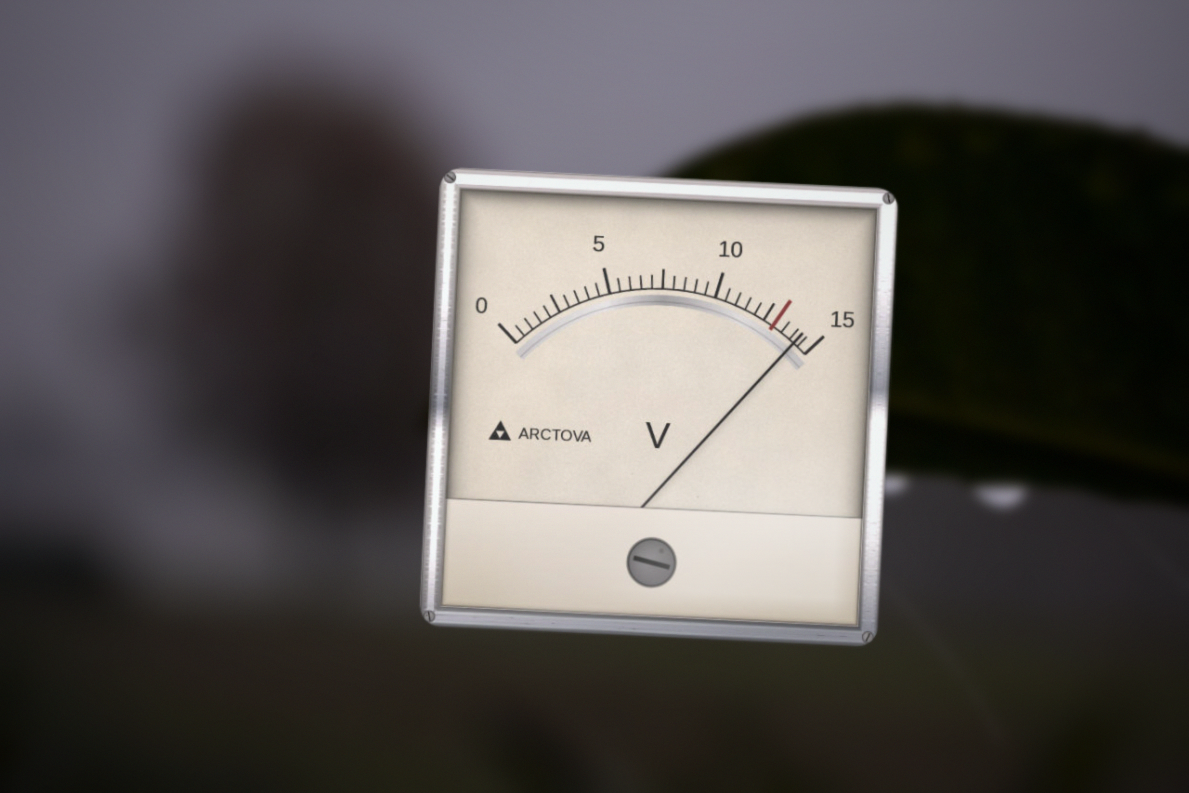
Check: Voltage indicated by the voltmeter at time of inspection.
14.25 V
